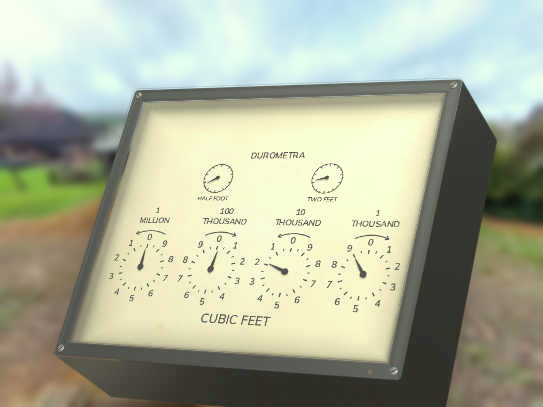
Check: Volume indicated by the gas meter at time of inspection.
1900 ft³
